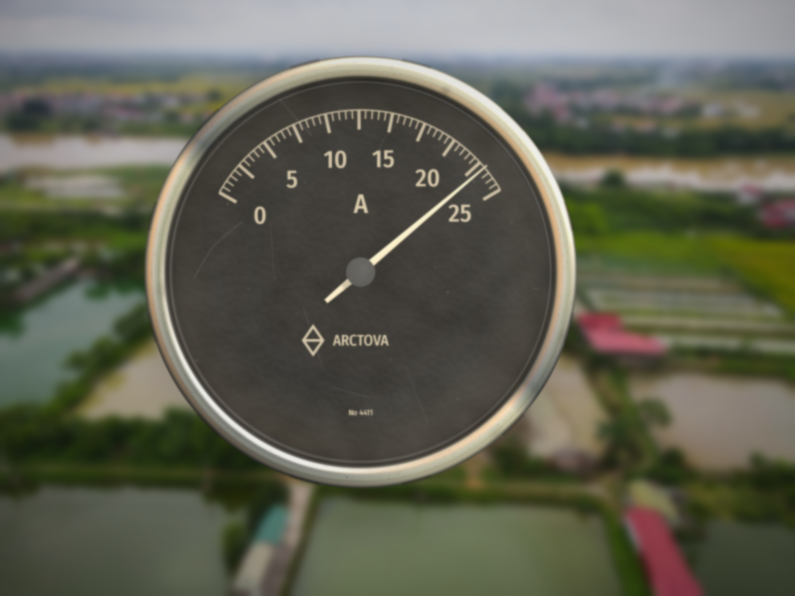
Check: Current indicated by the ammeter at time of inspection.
23 A
